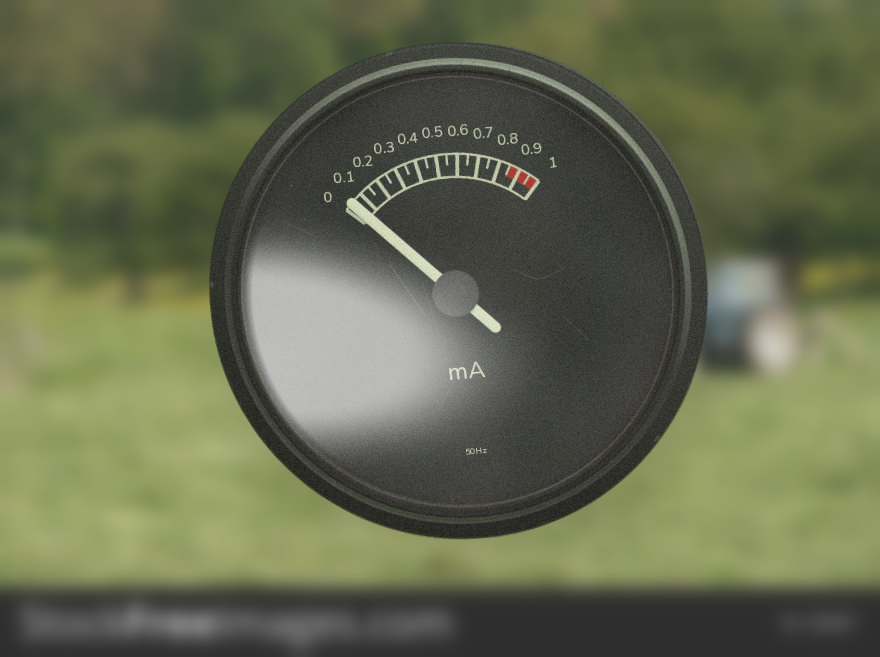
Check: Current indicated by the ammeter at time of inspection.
0.05 mA
